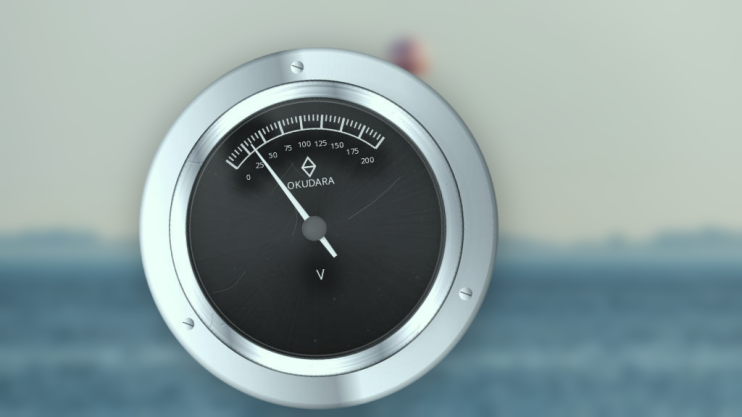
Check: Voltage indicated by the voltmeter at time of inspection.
35 V
